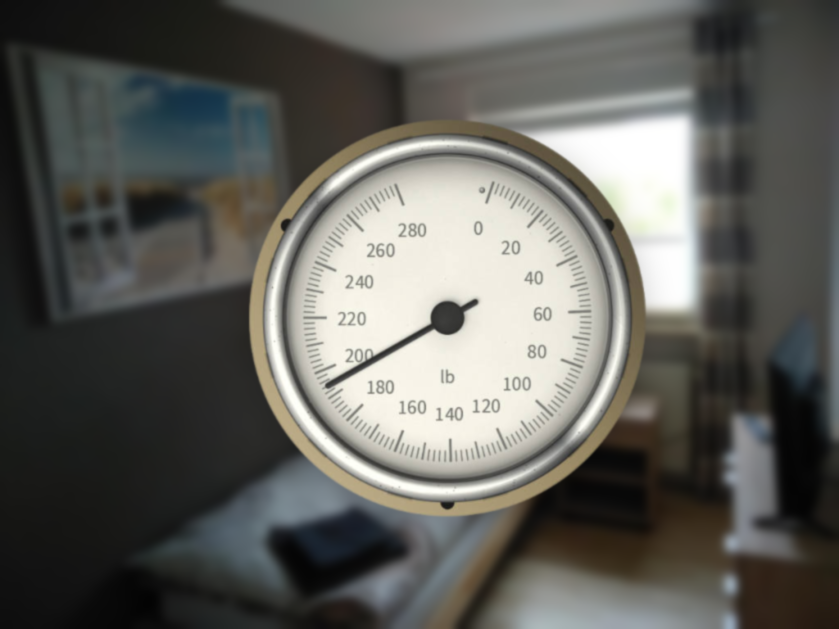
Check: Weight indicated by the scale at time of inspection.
194 lb
